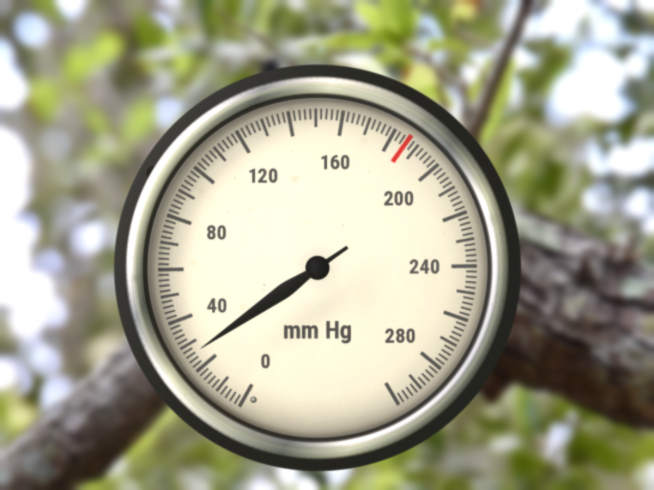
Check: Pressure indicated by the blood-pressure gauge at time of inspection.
26 mmHg
